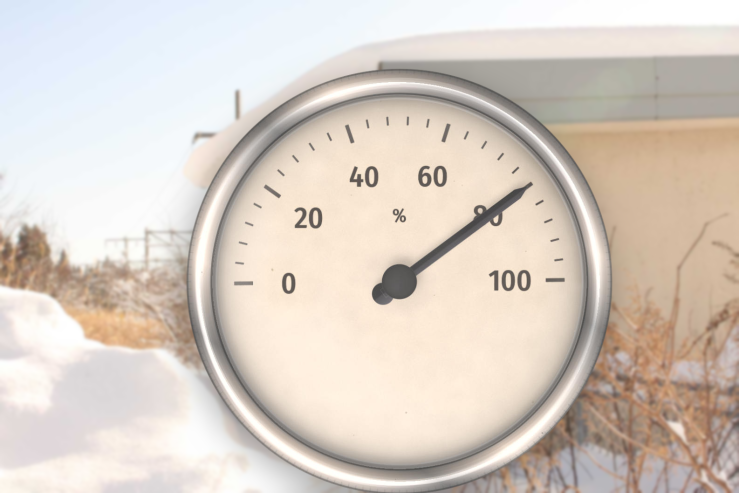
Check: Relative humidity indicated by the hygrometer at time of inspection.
80 %
